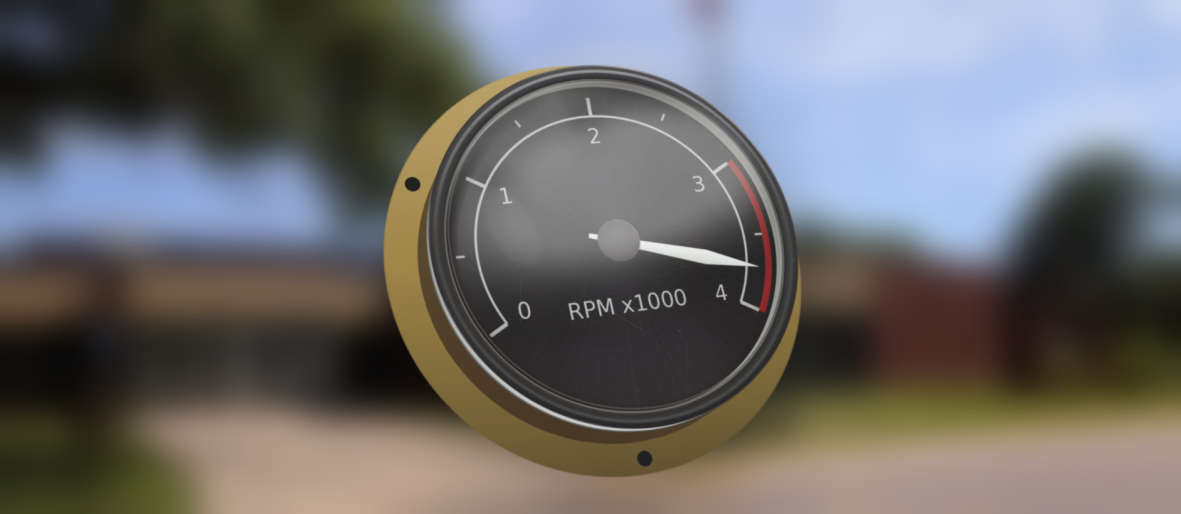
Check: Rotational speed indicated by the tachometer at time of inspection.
3750 rpm
